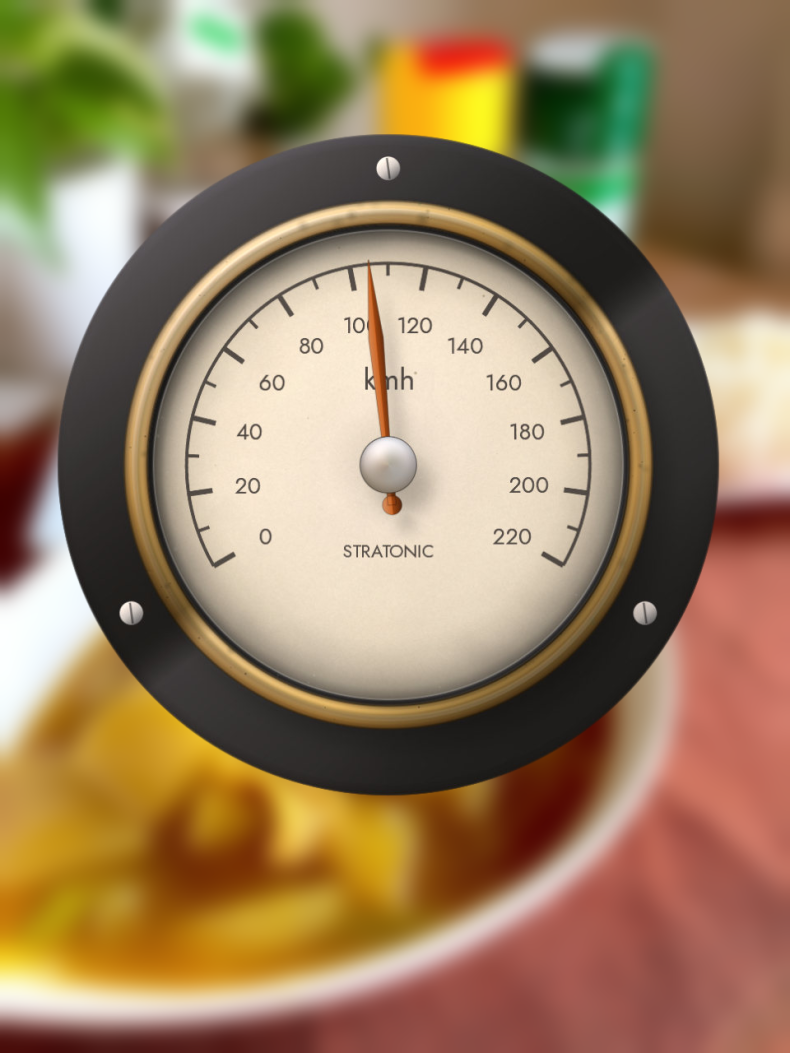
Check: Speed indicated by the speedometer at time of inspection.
105 km/h
